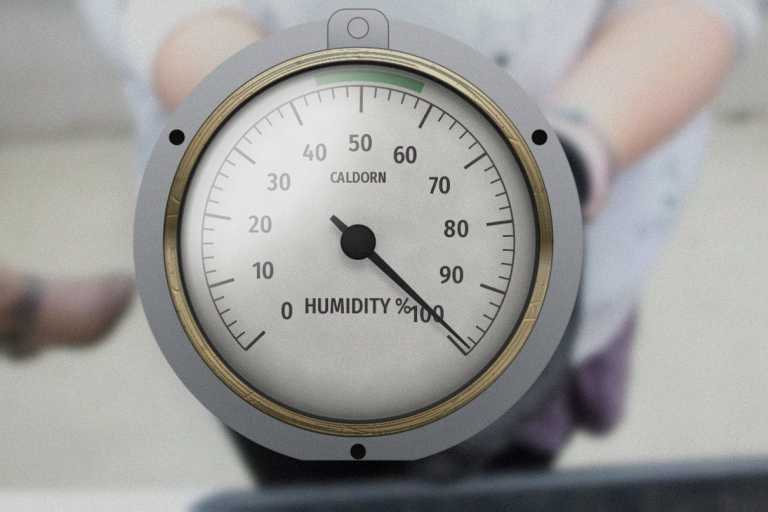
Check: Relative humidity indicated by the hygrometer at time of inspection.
99 %
